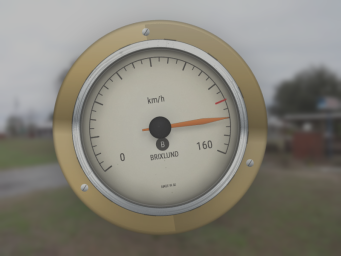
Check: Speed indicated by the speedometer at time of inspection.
140 km/h
